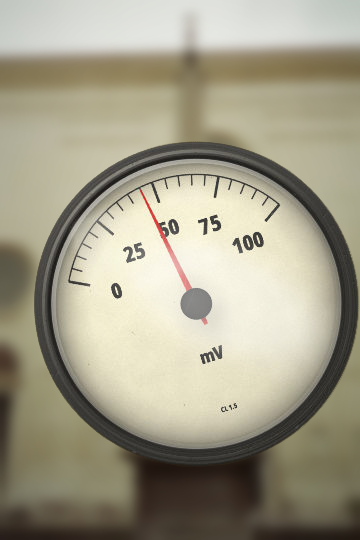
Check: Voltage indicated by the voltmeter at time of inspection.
45 mV
